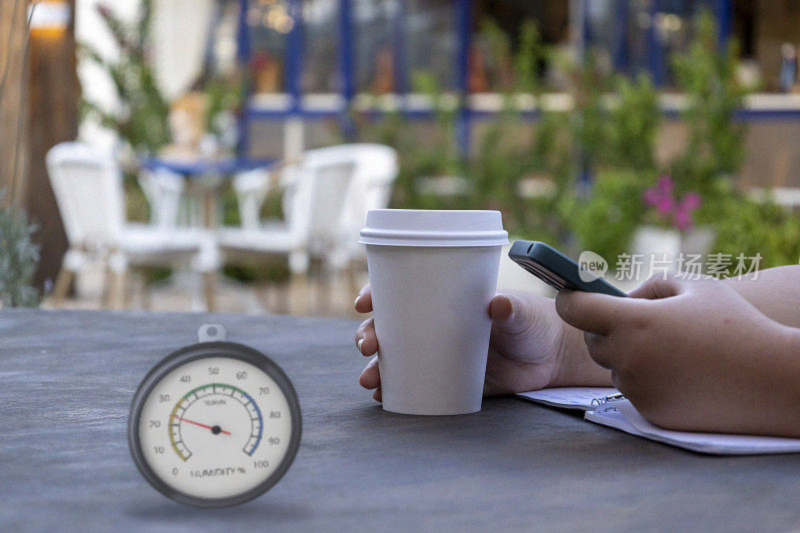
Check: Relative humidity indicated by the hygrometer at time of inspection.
25 %
